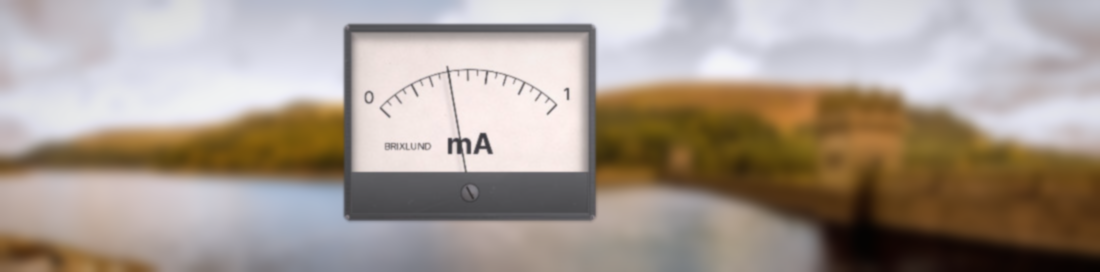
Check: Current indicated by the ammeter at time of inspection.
0.4 mA
